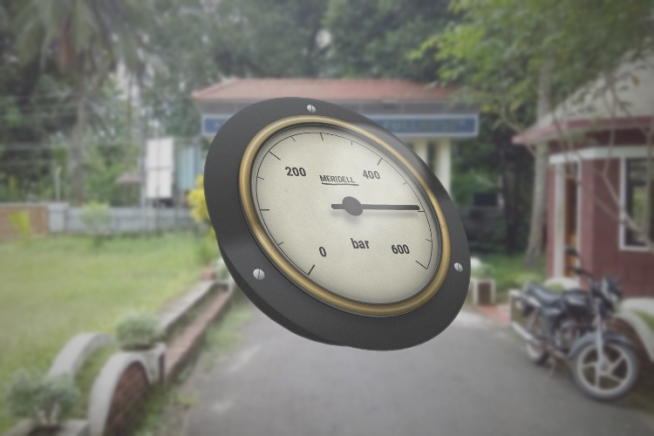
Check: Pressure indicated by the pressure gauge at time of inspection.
500 bar
